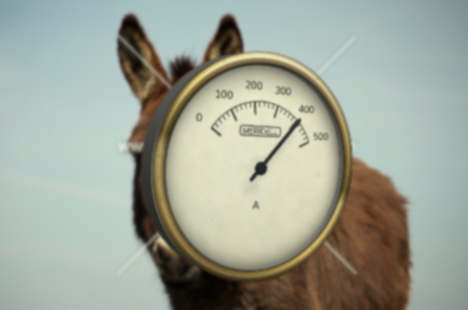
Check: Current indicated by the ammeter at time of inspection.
400 A
